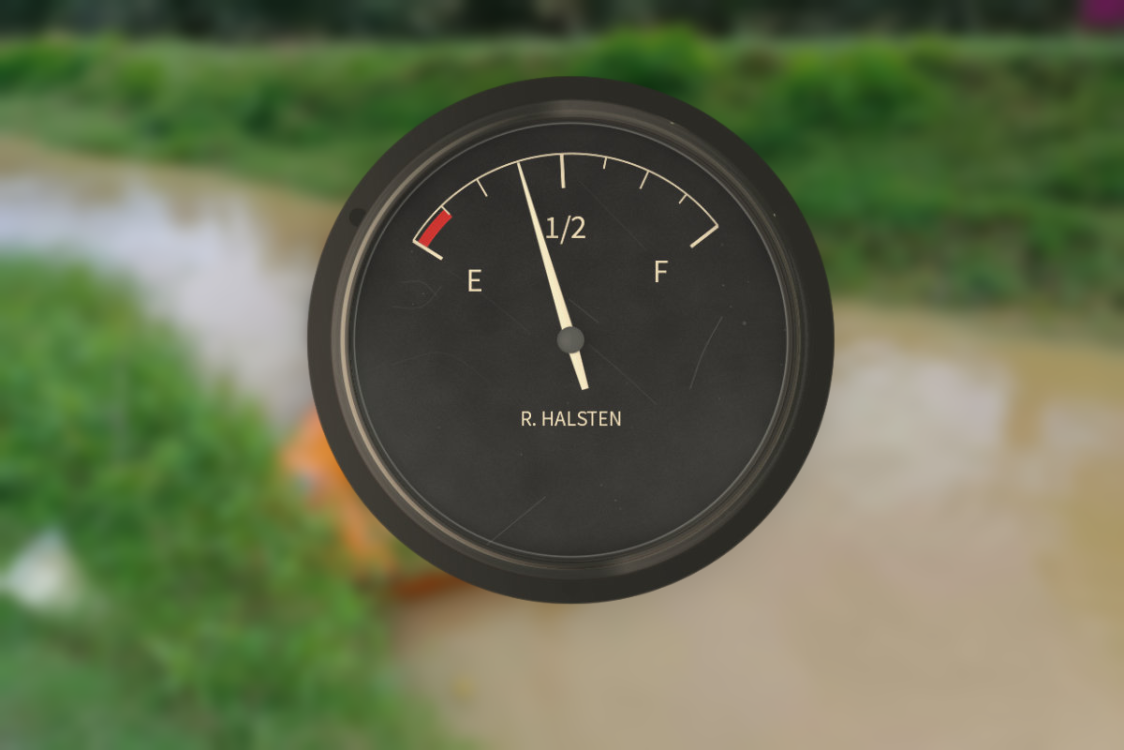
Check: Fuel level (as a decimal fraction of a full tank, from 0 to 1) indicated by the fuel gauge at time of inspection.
0.375
